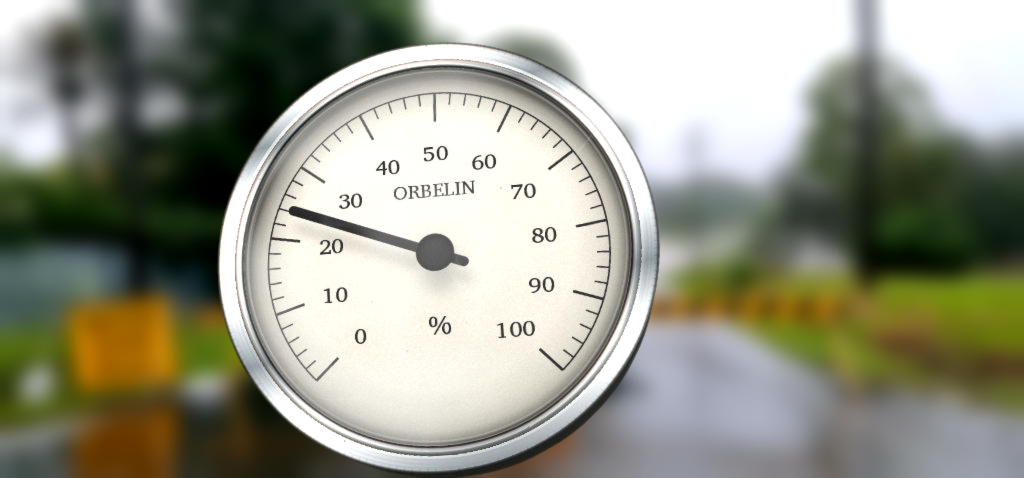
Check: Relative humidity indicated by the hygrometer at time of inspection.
24 %
